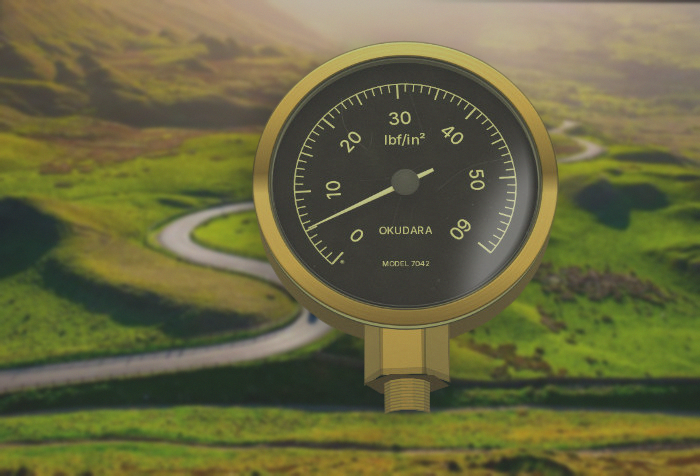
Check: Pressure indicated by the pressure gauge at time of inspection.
5 psi
